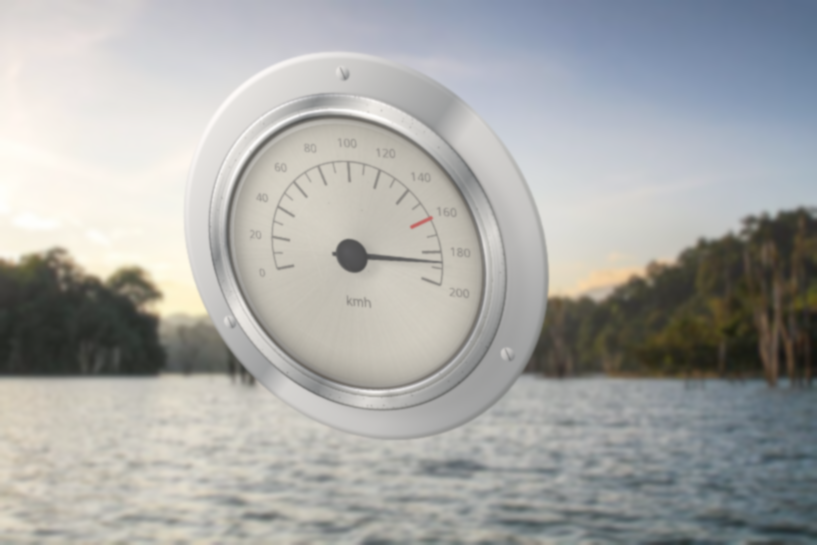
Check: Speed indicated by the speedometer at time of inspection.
185 km/h
